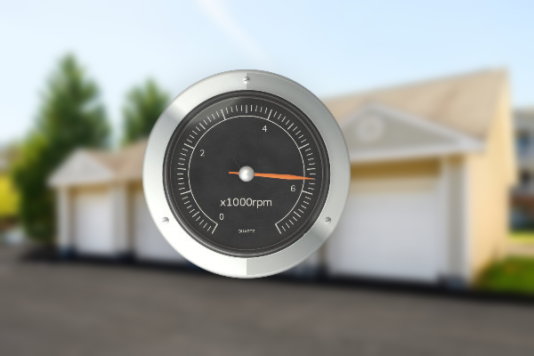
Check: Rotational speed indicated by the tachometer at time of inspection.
5700 rpm
